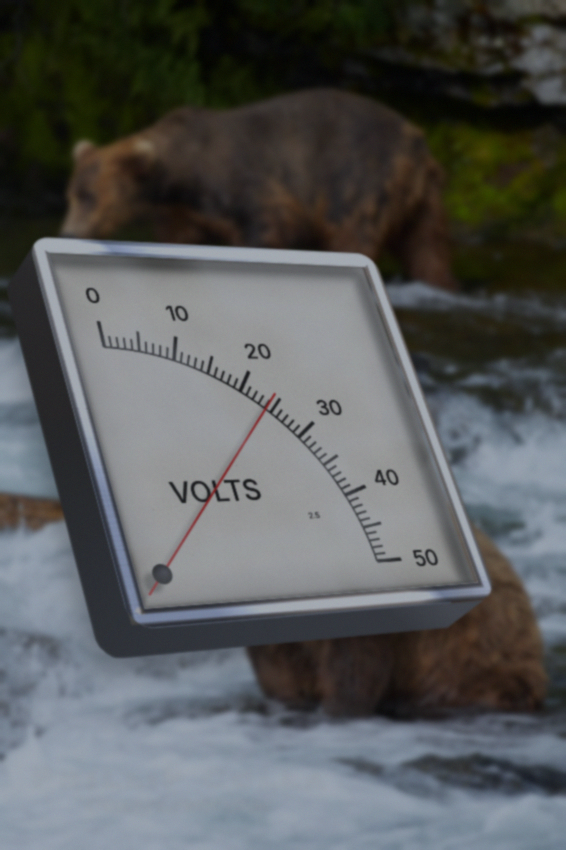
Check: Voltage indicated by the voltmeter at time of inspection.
24 V
